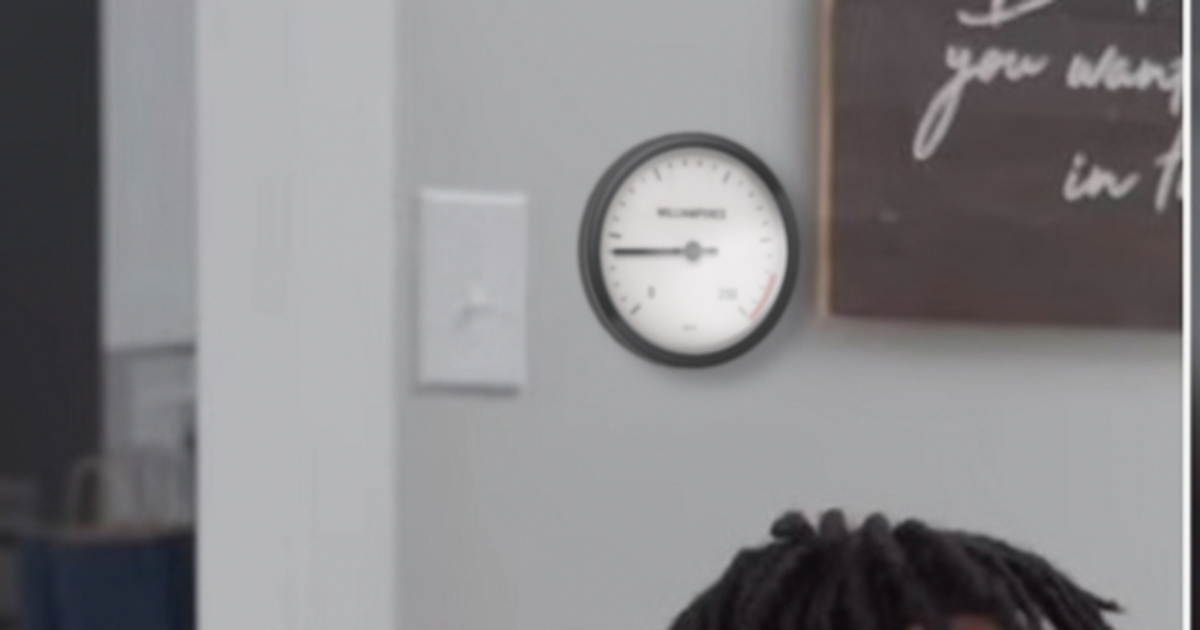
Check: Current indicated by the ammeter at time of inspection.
40 mA
